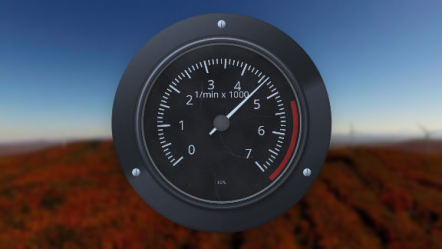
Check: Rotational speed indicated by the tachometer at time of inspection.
4600 rpm
